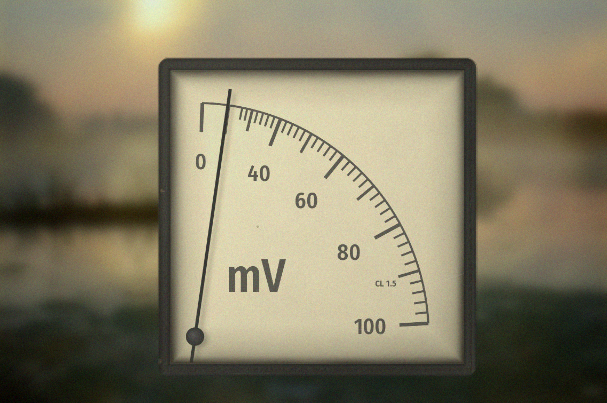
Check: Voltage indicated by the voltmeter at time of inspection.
20 mV
